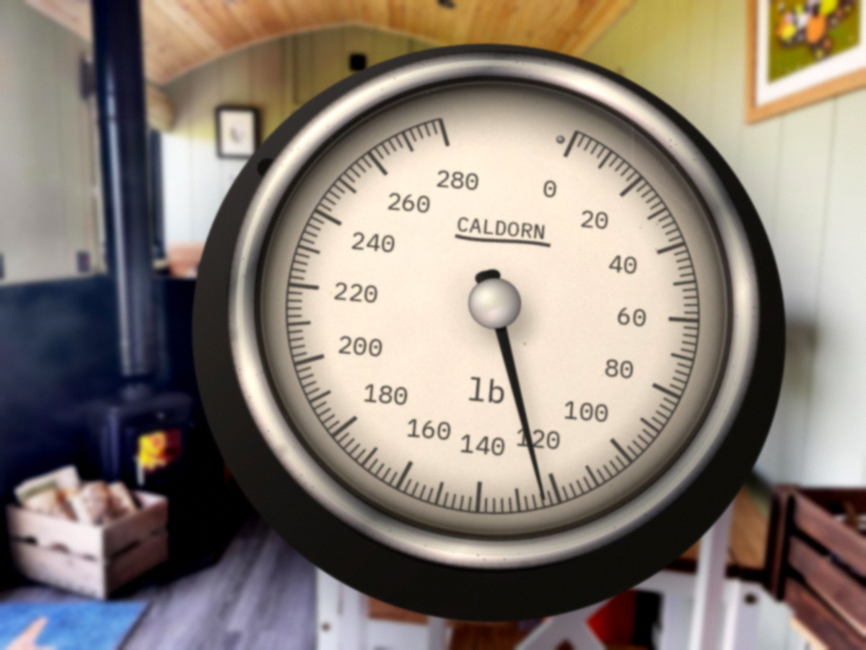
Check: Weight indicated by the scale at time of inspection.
124 lb
